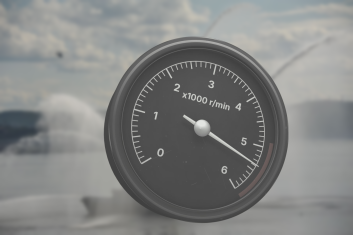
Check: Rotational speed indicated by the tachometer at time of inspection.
5400 rpm
